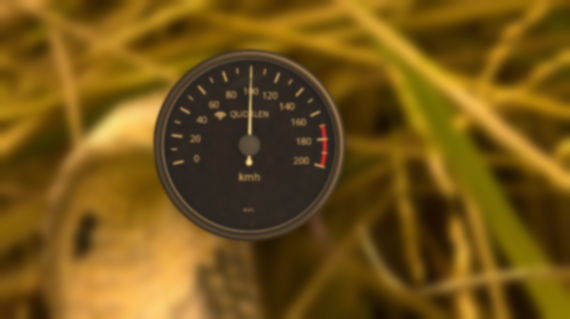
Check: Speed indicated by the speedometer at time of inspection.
100 km/h
